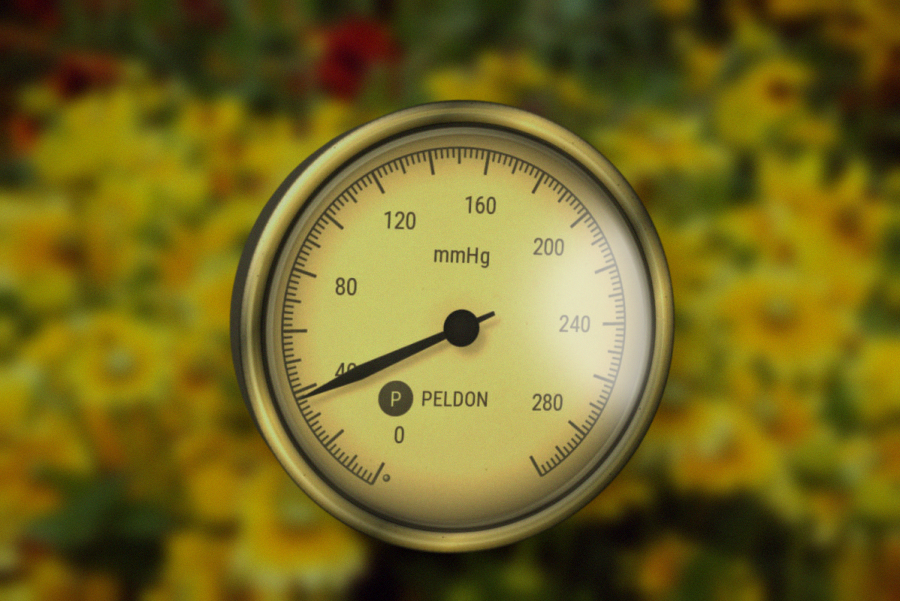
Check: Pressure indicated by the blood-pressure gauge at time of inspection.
38 mmHg
